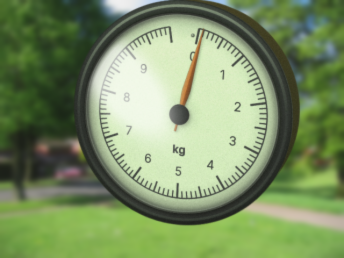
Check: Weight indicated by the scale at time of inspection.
0.1 kg
